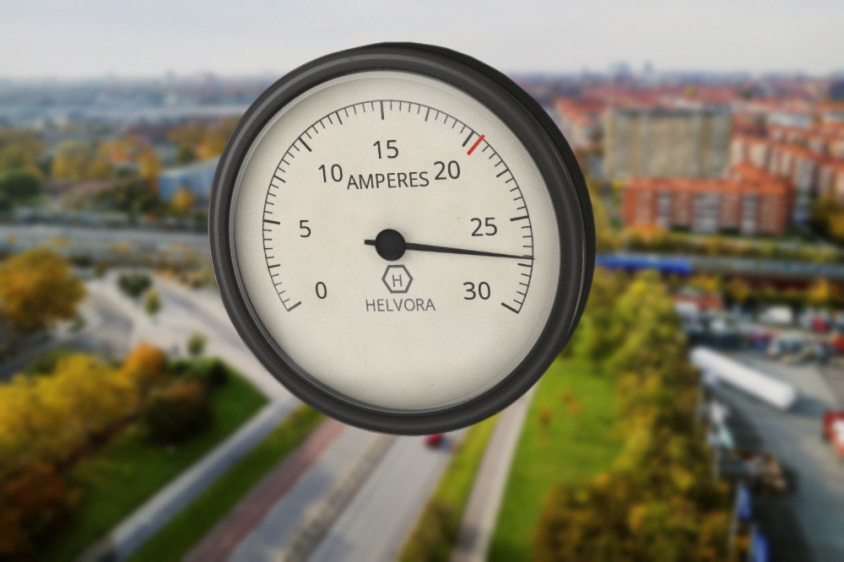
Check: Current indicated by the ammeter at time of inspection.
27 A
